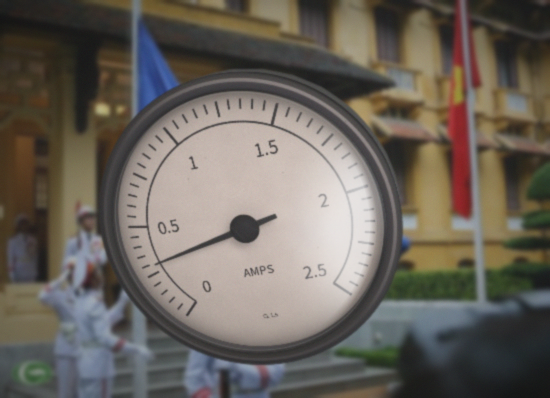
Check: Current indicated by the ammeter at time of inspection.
0.3 A
